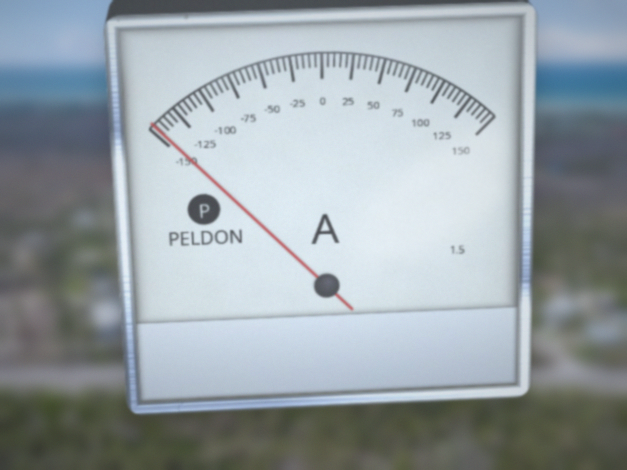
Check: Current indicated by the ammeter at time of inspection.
-145 A
